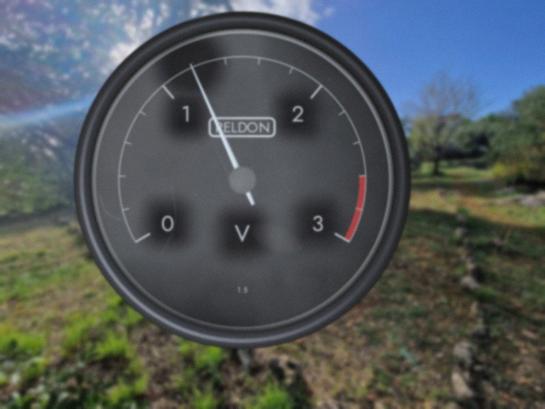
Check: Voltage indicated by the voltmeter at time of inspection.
1.2 V
